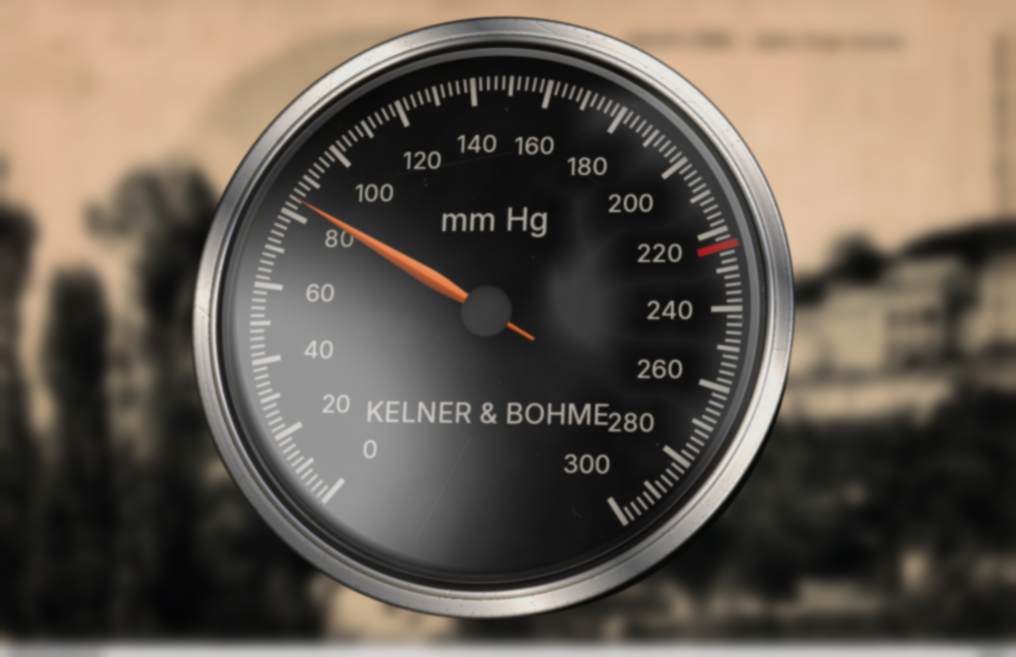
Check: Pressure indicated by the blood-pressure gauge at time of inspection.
84 mmHg
